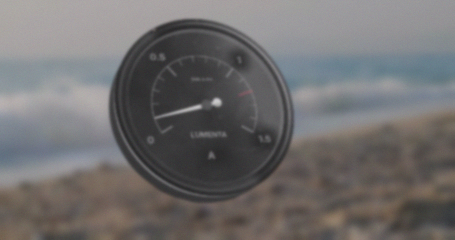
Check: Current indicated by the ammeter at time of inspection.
0.1 A
